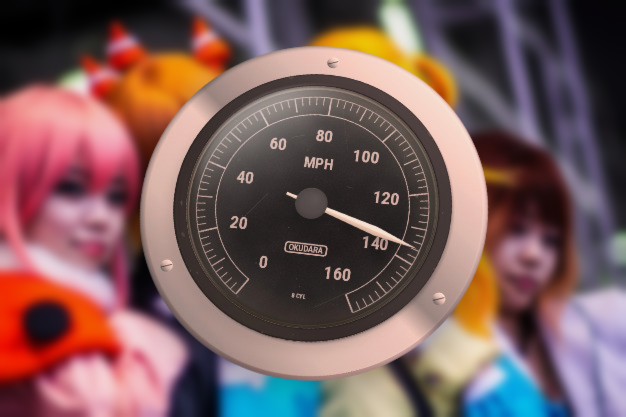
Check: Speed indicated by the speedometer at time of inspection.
136 mph
